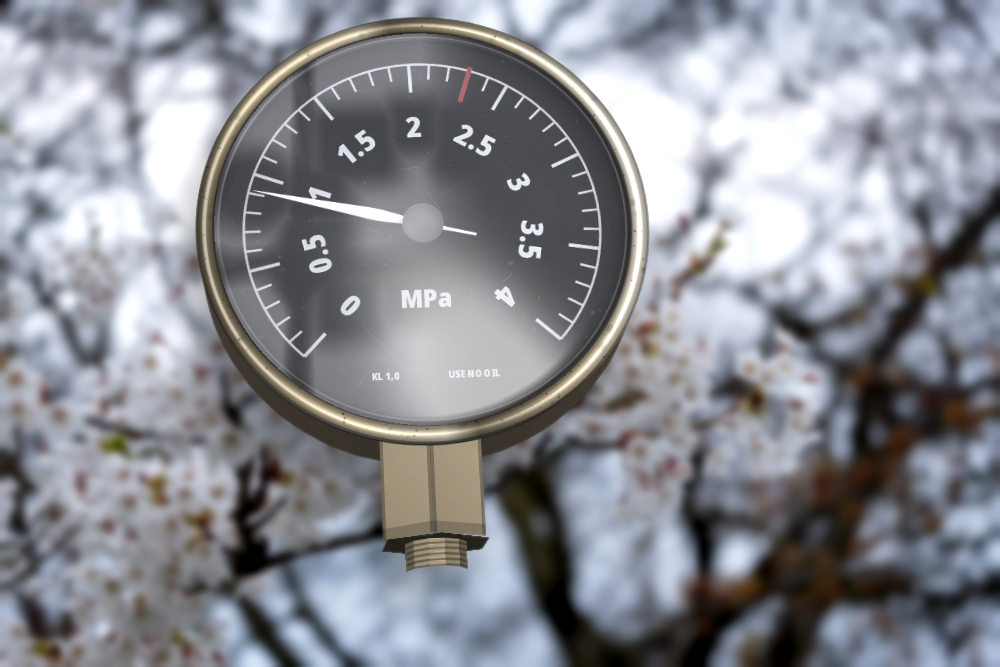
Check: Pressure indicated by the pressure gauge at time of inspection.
0.9 MPa
